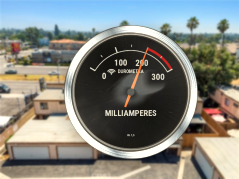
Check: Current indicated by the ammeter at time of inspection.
200 mA
